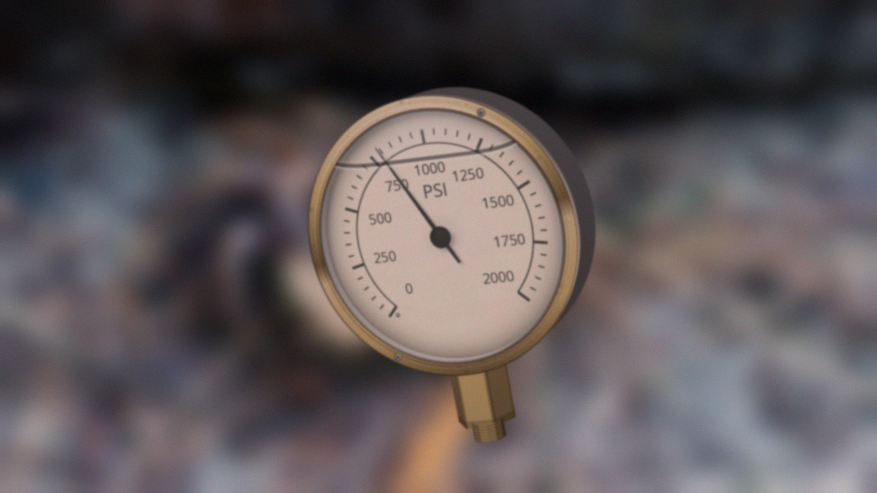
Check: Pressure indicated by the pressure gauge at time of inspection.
800 psi
